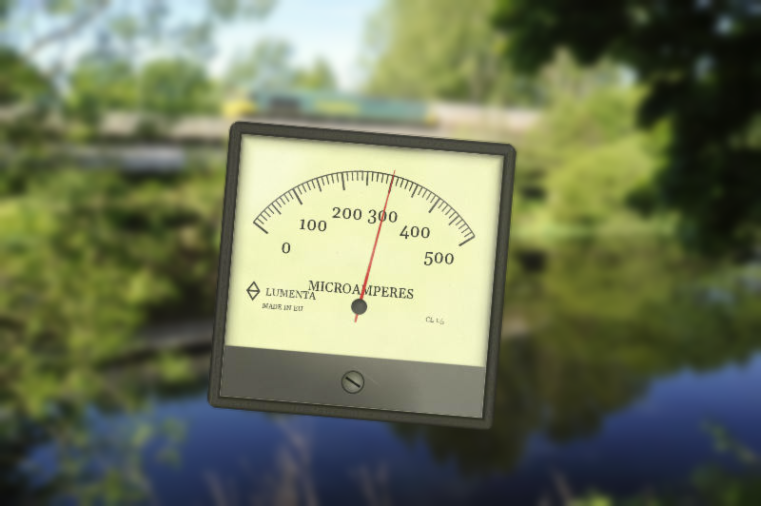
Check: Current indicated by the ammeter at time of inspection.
300 µA
